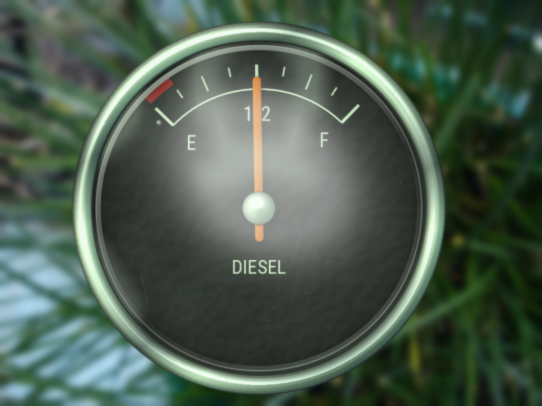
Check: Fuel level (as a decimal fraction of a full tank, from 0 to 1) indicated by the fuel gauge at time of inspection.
0.5
